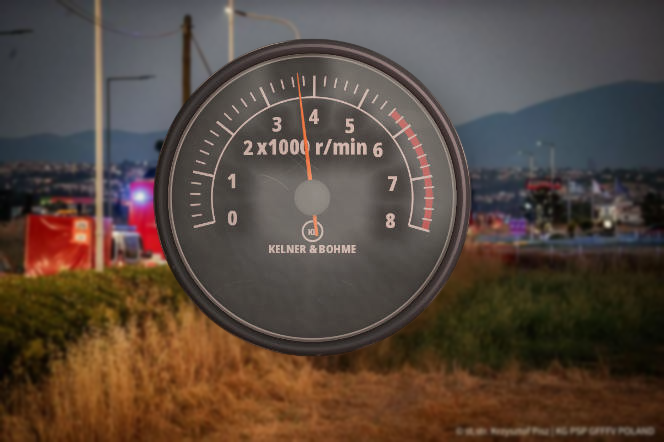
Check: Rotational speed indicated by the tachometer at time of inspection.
3700 rpm
